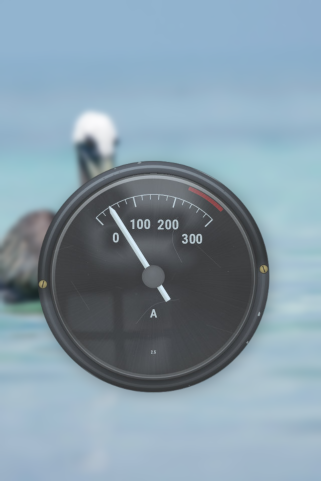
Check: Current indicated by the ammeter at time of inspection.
40 A
